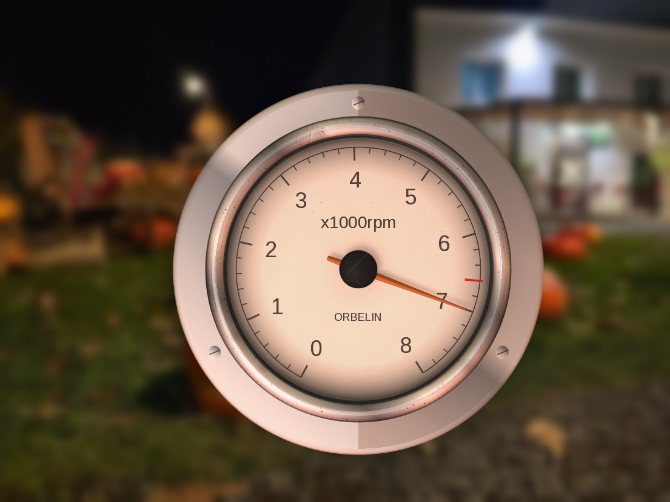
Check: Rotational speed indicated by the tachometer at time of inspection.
7000 rpm
